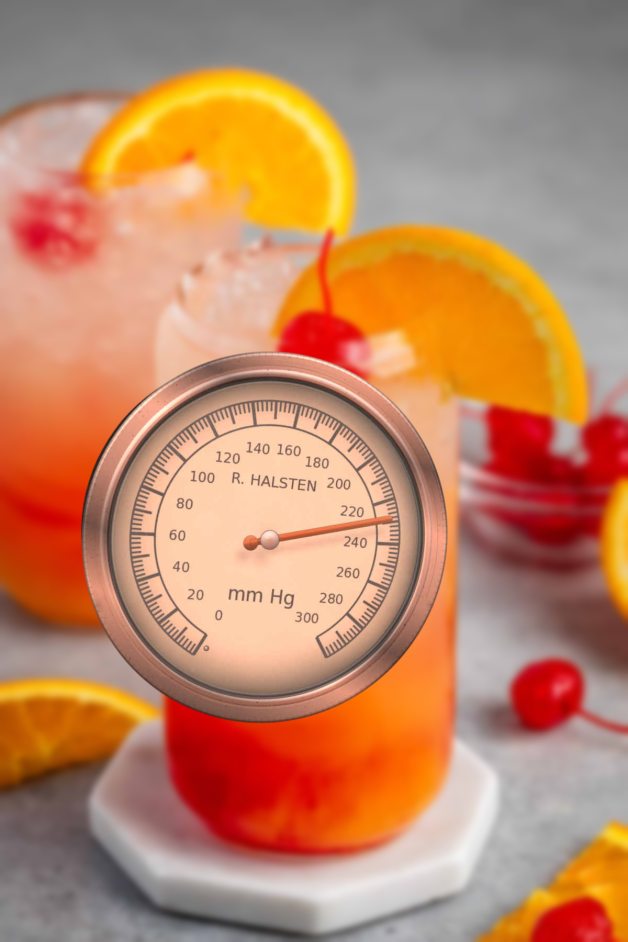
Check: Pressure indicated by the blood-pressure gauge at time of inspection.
228 mmHg
